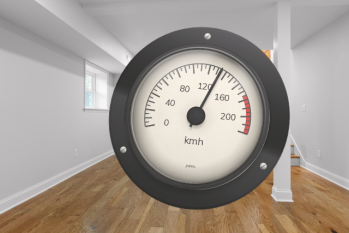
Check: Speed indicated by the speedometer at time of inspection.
135 km/h
